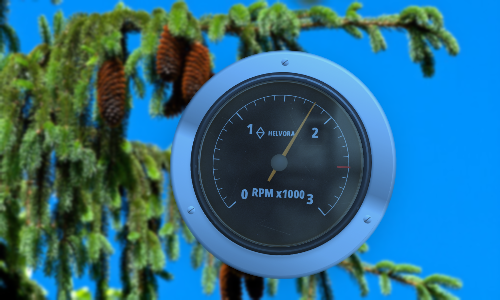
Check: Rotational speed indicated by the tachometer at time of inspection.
1800 rpm
